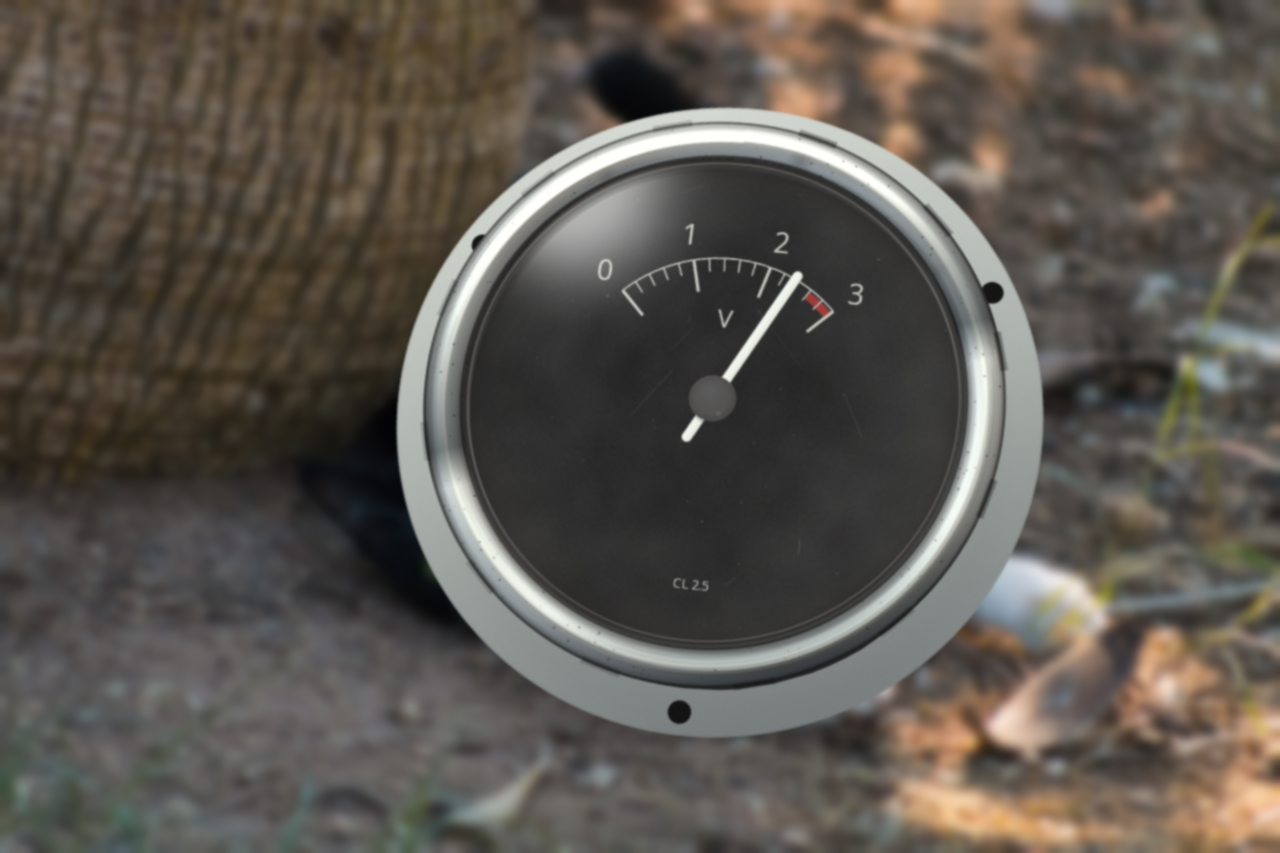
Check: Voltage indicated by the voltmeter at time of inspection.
2.4 V
